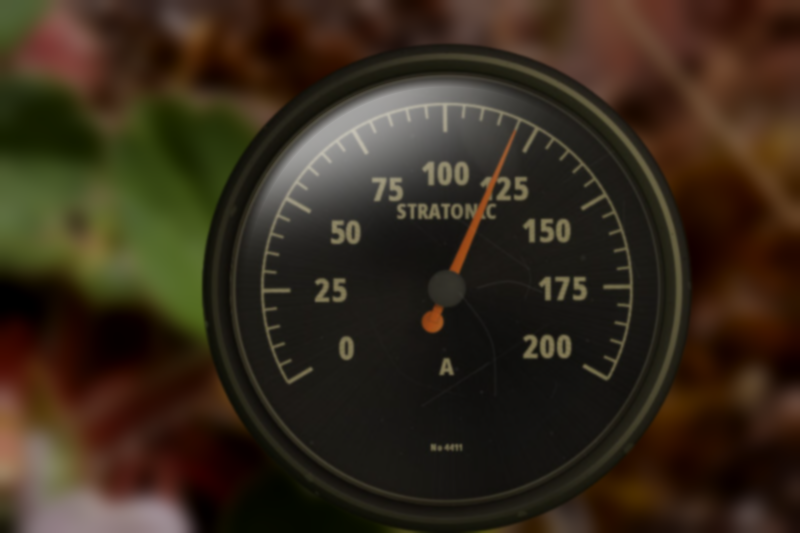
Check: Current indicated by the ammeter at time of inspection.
120 A
